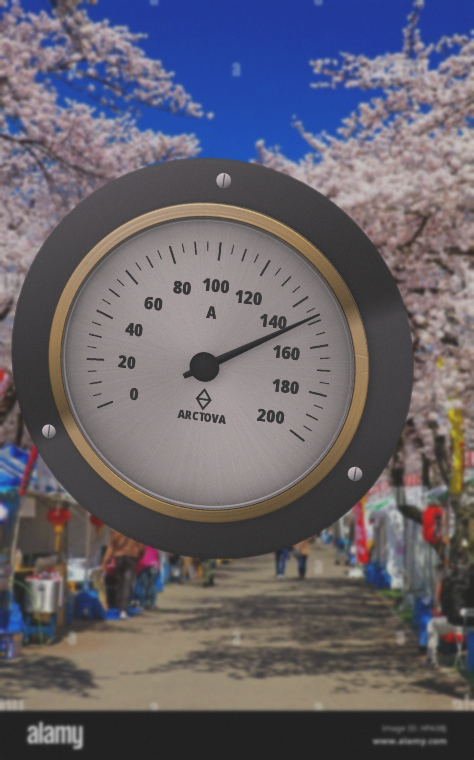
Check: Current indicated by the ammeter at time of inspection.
147.5 A
